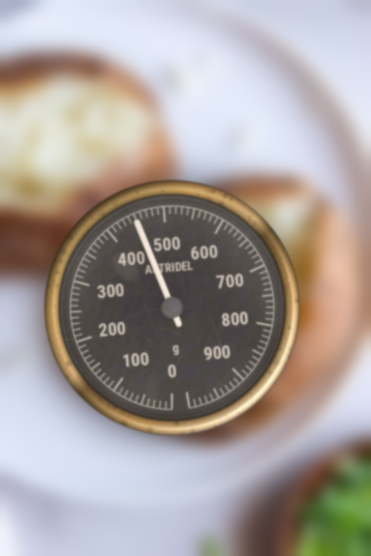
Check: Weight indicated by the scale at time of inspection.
450 g
